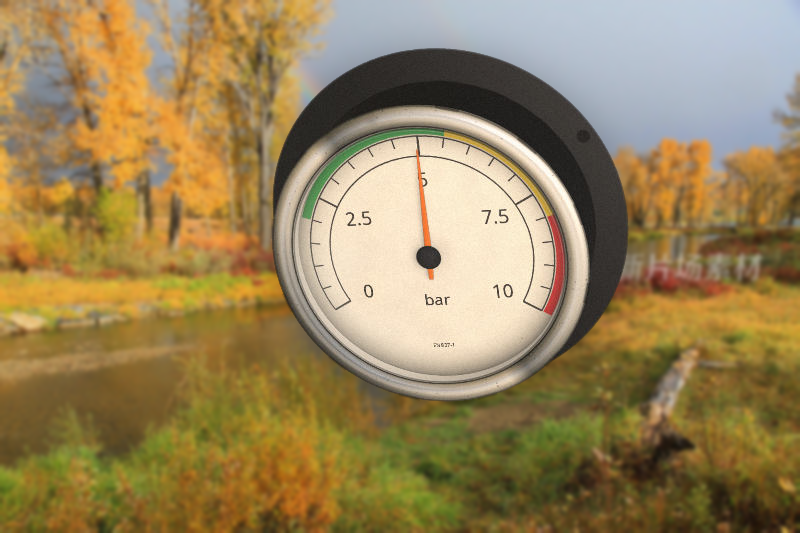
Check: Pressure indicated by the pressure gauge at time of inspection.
5 bar
